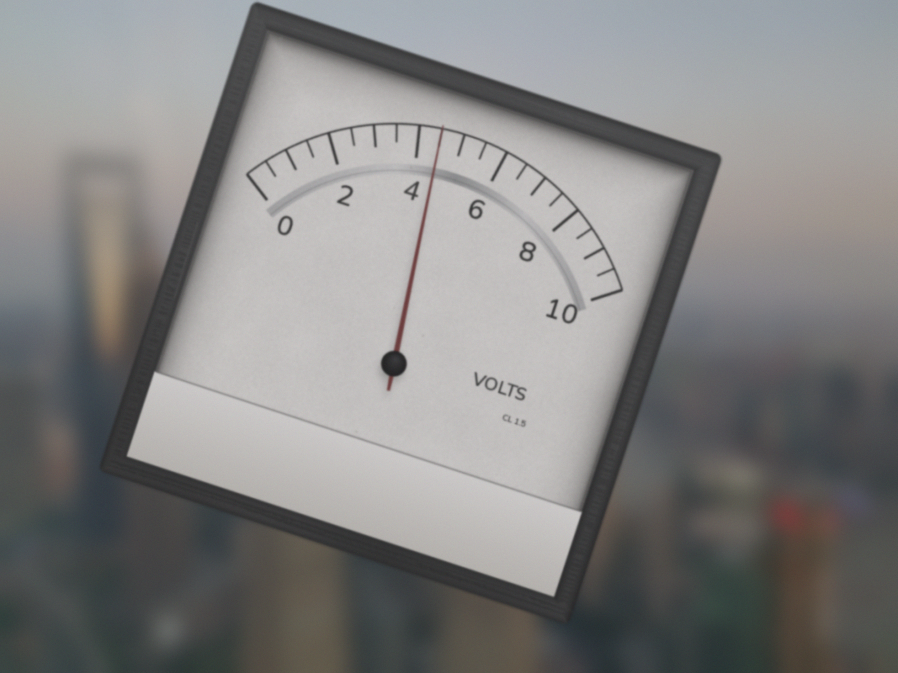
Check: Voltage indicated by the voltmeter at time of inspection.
4.5 V
